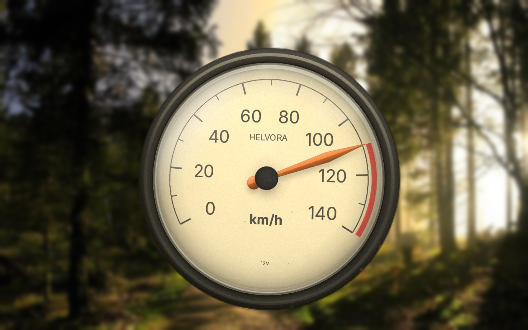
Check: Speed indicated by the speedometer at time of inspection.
110 km/h
